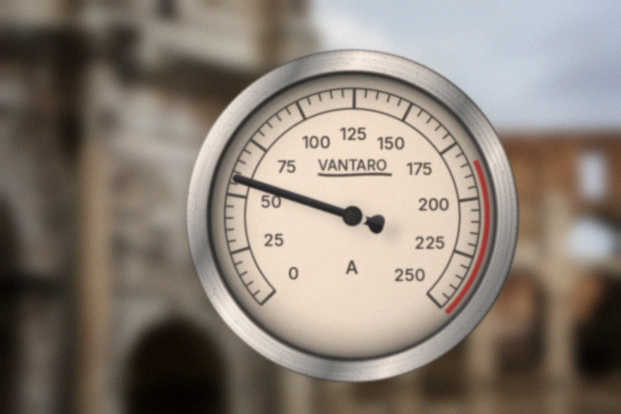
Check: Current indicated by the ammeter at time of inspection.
57.5 A
